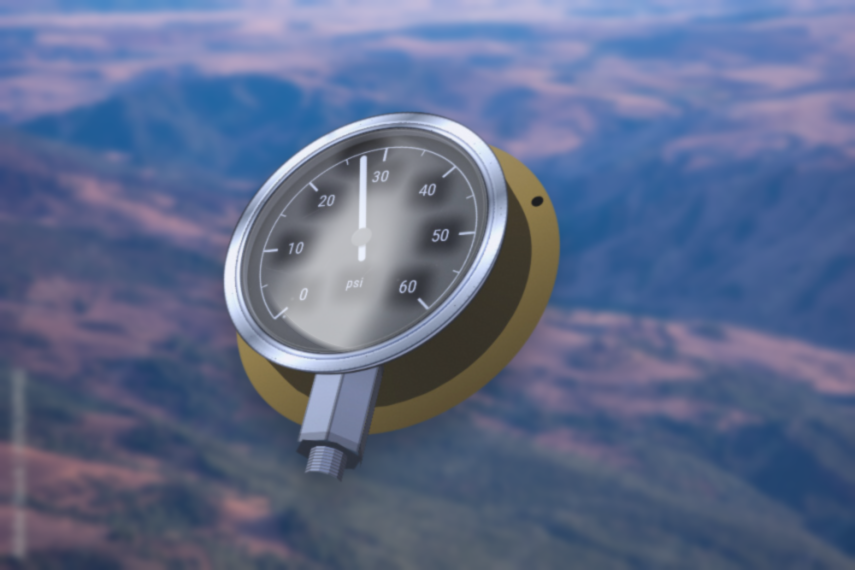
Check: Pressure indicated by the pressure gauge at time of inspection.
27.5 psi
